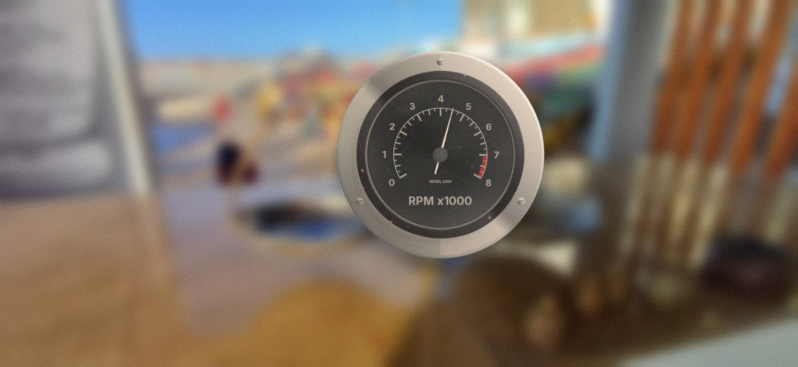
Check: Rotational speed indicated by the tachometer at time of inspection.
4500 rpm
